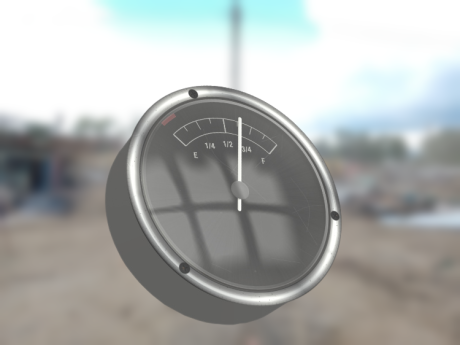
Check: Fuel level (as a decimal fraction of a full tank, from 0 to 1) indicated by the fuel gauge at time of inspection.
0.625
